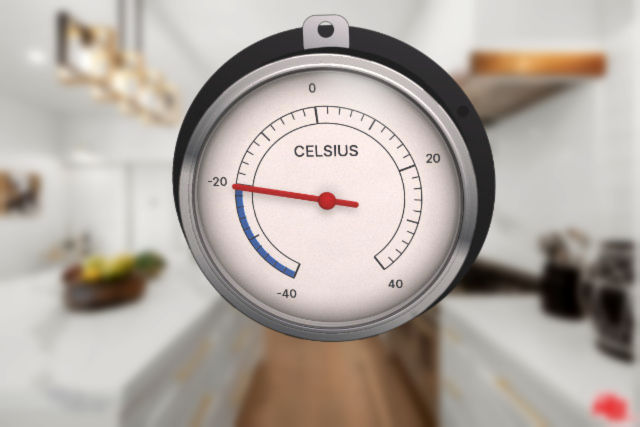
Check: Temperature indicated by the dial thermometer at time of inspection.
-20 °C
